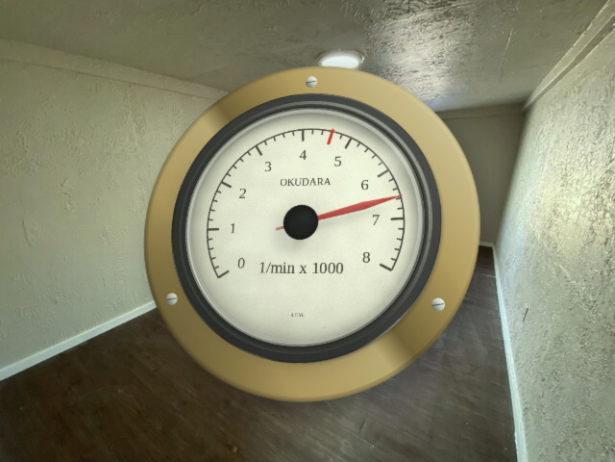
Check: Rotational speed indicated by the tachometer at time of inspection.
6600 rpm
